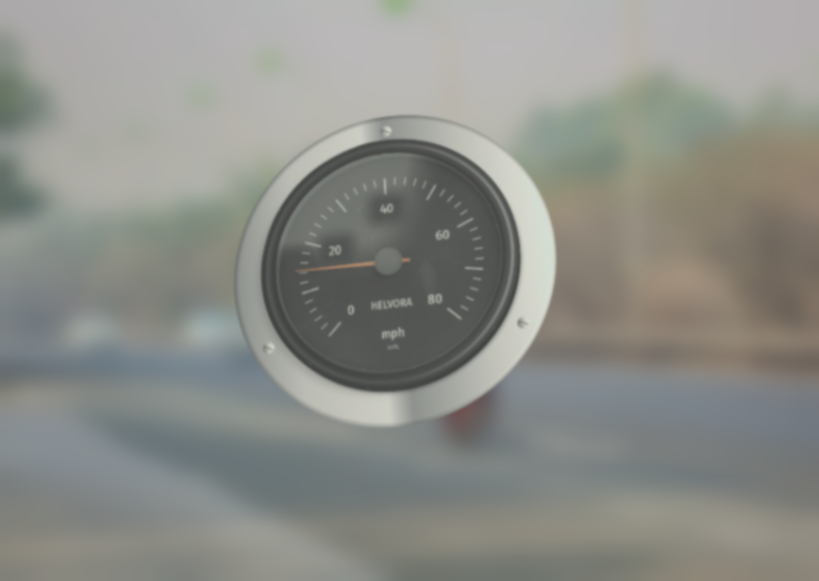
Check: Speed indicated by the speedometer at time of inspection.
14 mph
